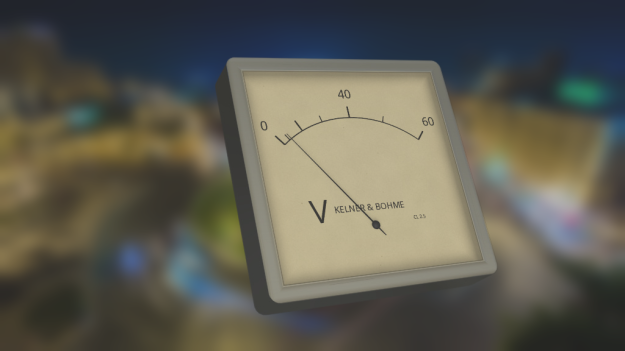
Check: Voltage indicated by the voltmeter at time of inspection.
10 V
